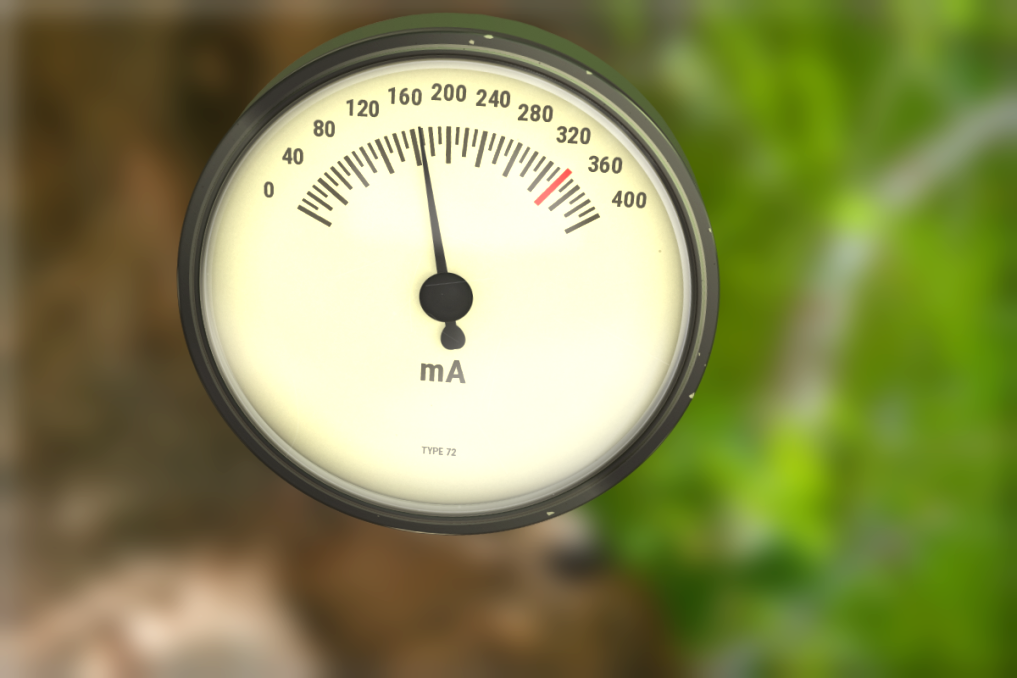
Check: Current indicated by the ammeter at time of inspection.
170 mA
